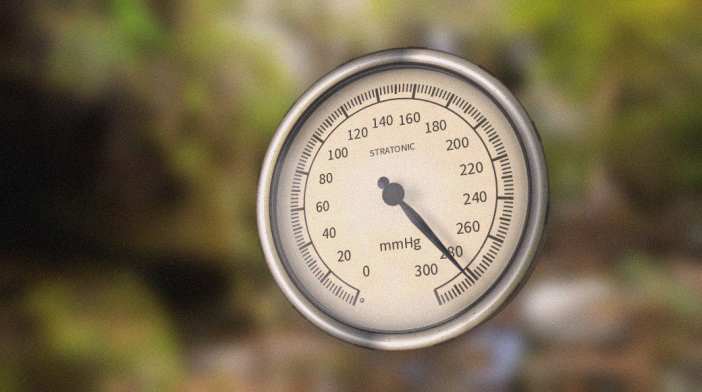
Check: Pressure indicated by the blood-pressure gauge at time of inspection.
282 mmHg
